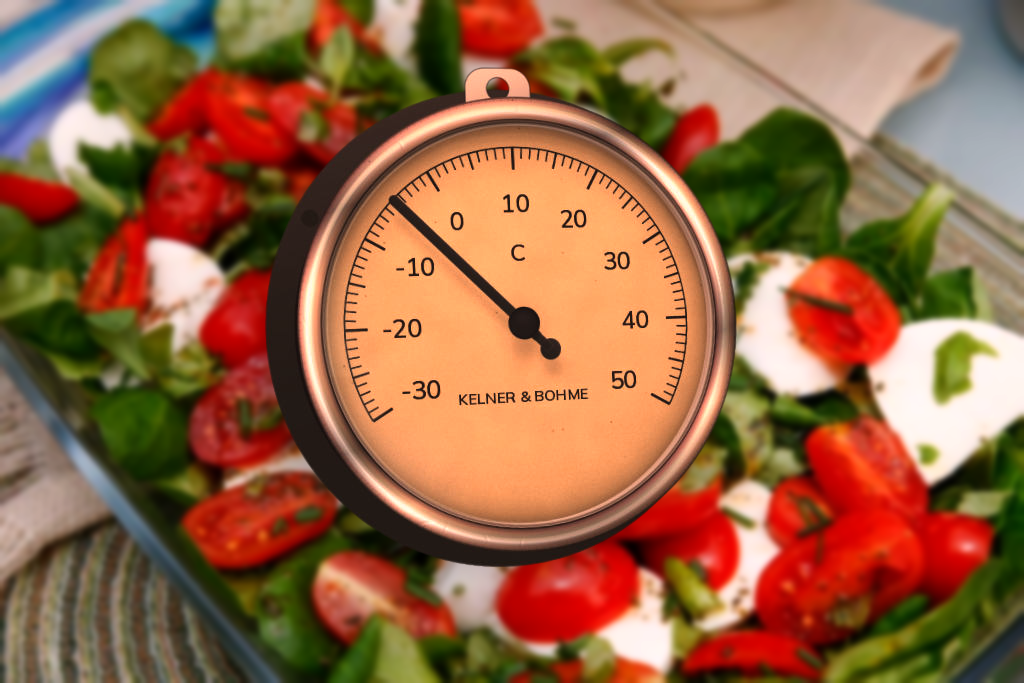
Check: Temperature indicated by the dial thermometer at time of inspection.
-5 °C
